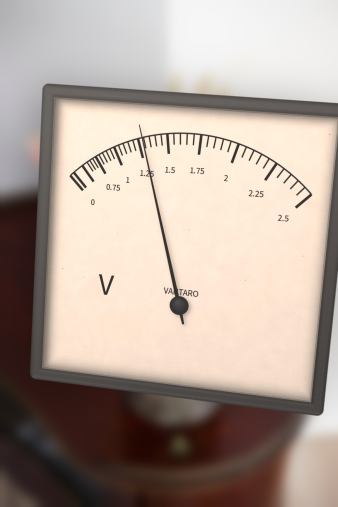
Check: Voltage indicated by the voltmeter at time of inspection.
1.3 V
